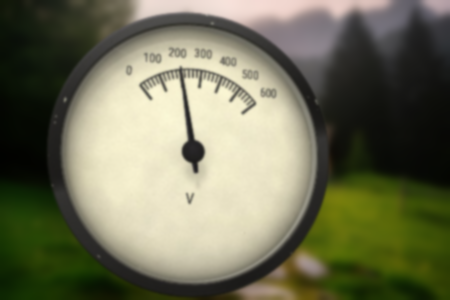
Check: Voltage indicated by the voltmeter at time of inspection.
200 V
